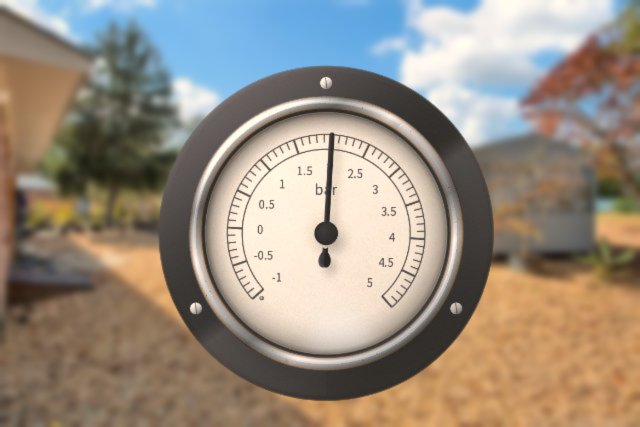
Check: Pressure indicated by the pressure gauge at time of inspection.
2 bar
